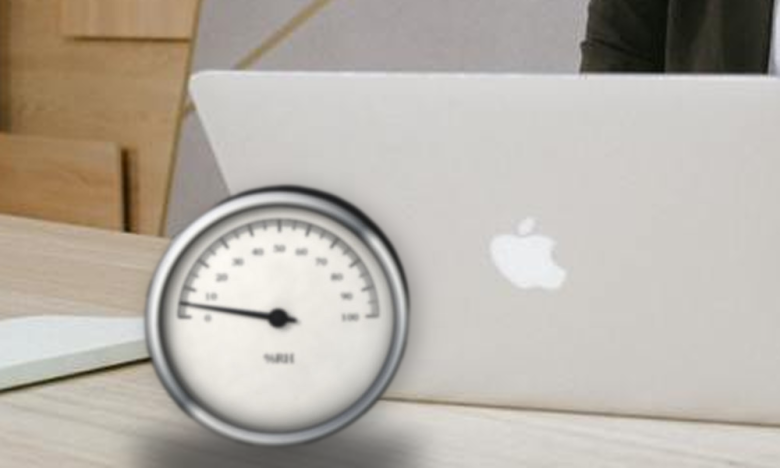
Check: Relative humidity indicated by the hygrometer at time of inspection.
5 %
